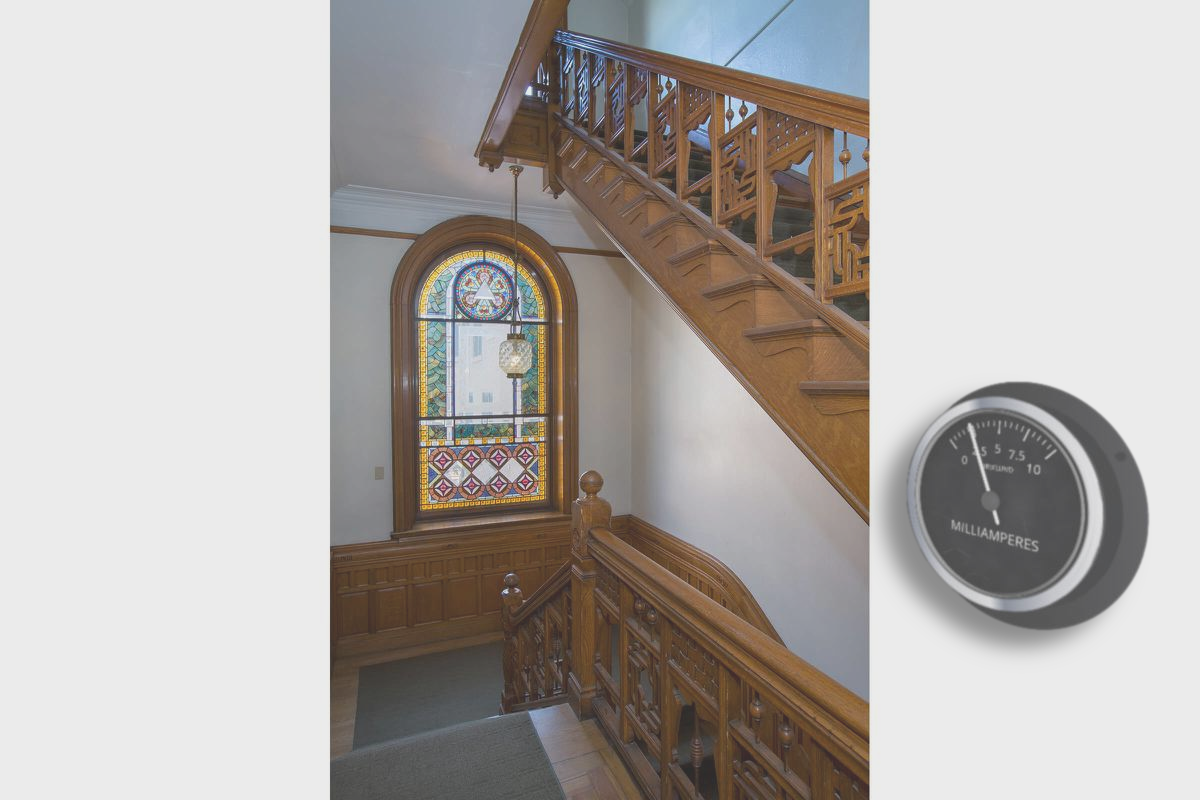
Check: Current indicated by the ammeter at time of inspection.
2.5 mA
